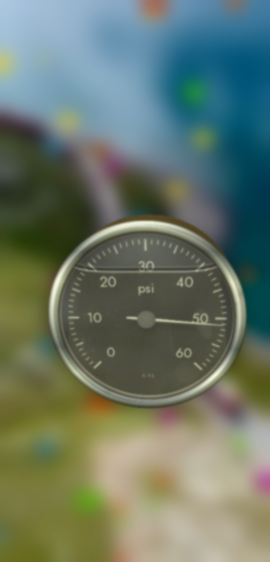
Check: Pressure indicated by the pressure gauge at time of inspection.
51 psi
